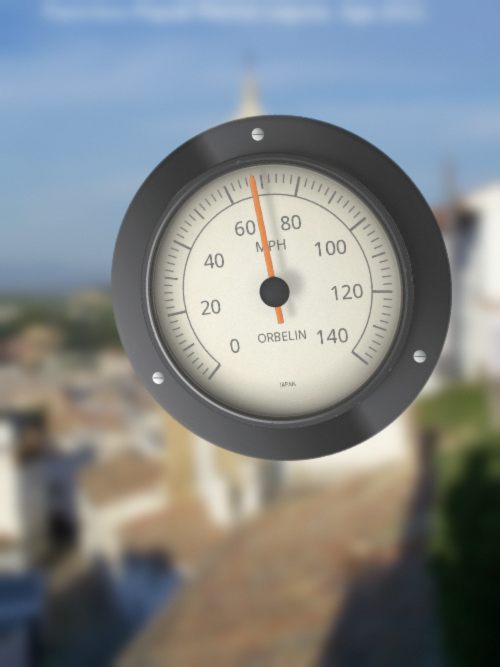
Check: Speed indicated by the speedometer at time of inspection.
68 mph
